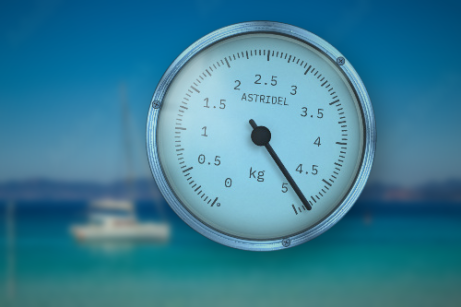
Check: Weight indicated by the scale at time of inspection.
4.85 kg
